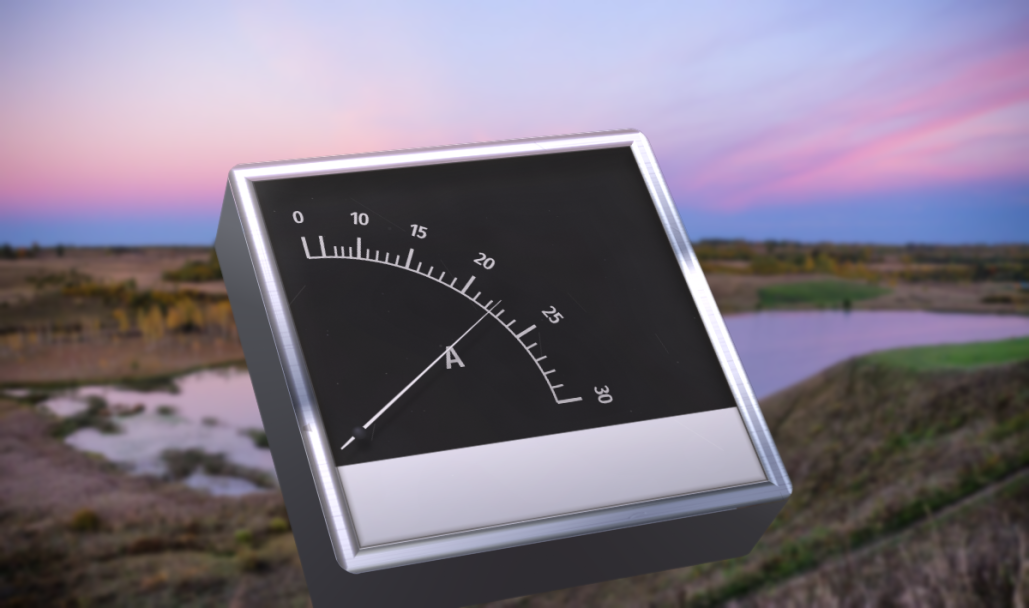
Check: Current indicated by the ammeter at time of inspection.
22.5 A
